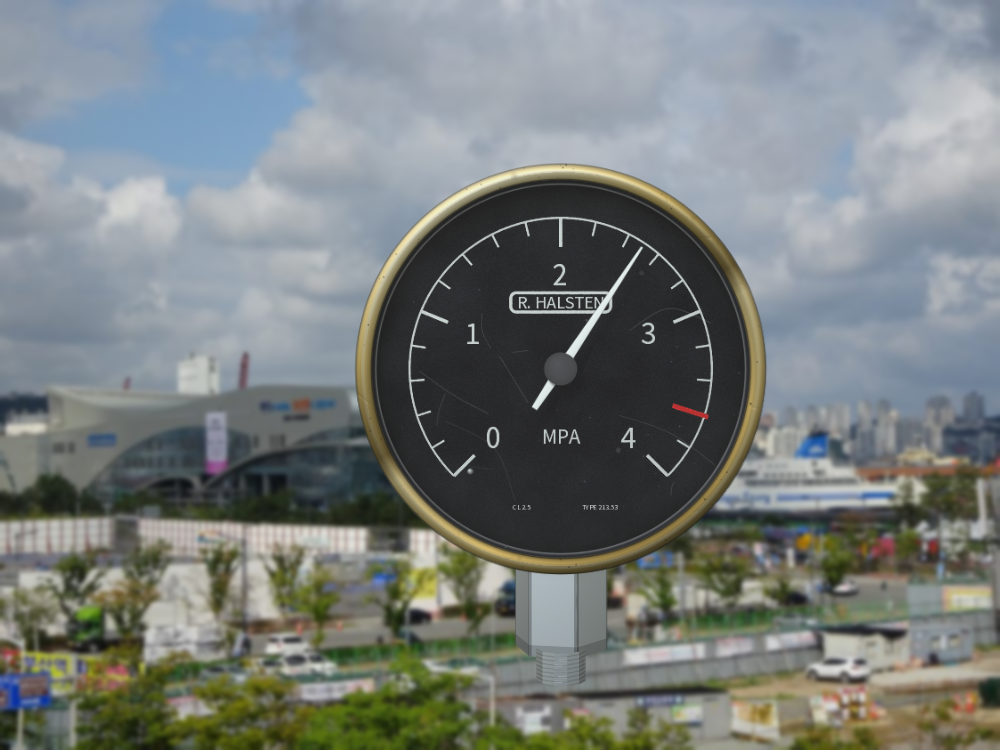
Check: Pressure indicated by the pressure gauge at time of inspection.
2.5 MPa
